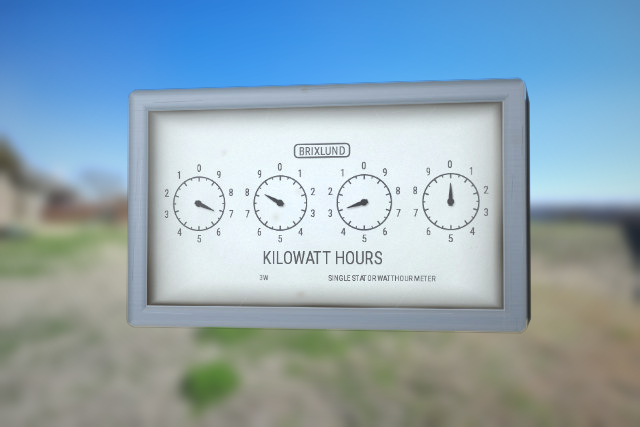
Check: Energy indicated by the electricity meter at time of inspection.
6830 kWh
